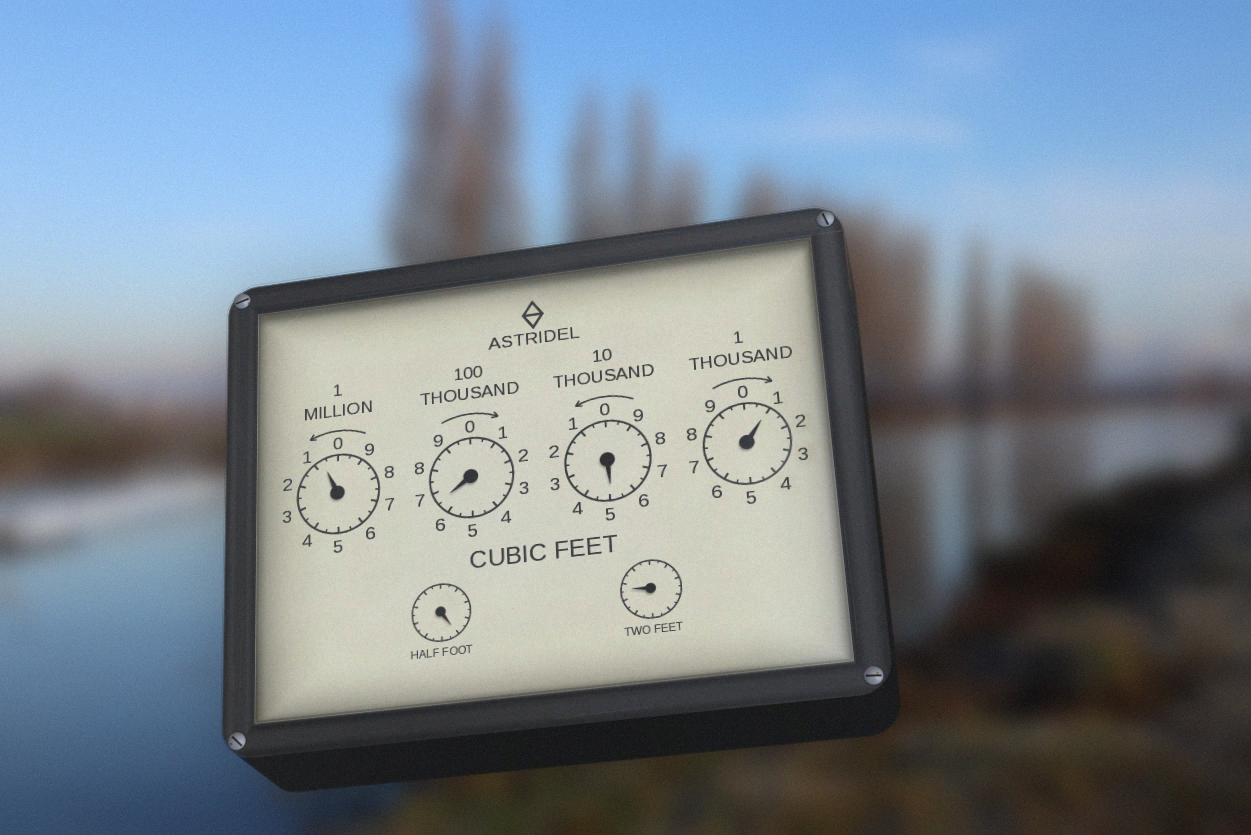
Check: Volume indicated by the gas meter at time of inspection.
65100 ft³
